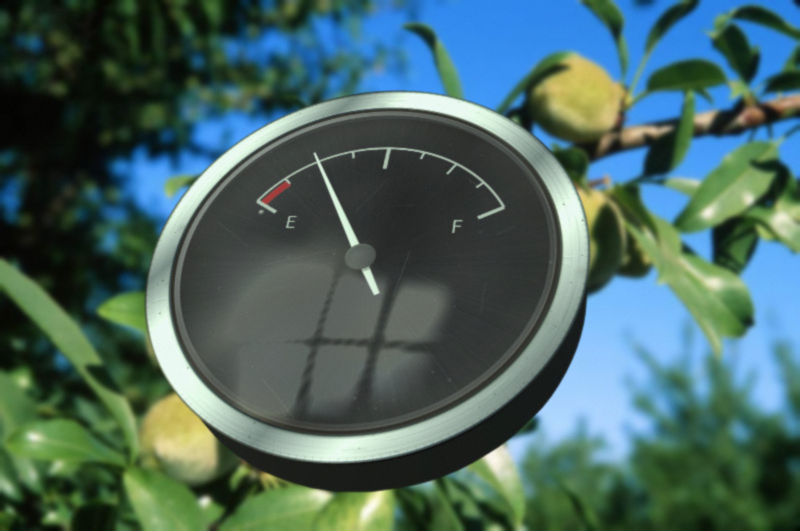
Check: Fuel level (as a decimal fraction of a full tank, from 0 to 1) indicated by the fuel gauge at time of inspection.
0.25
